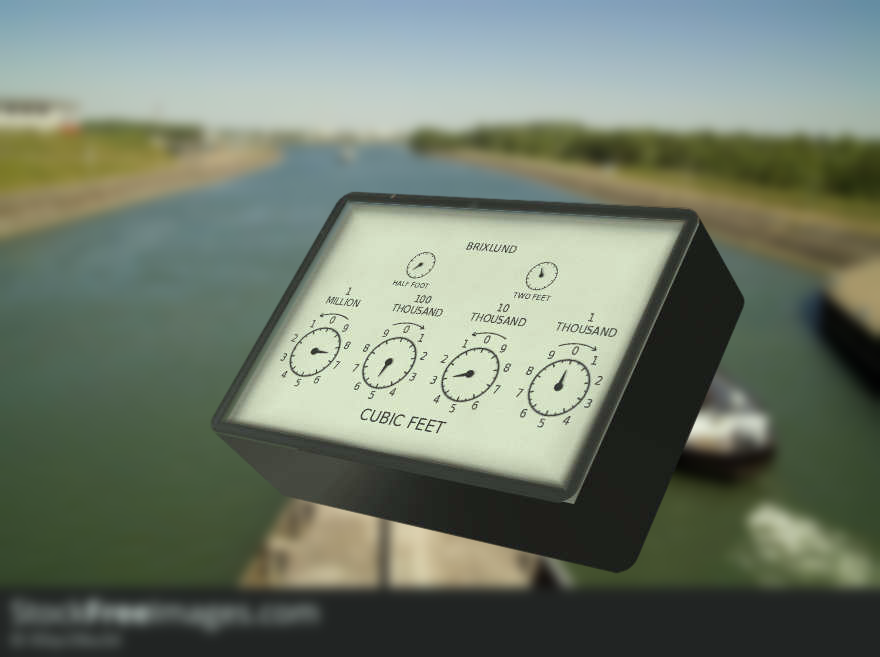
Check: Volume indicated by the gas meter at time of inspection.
753000 ft³
